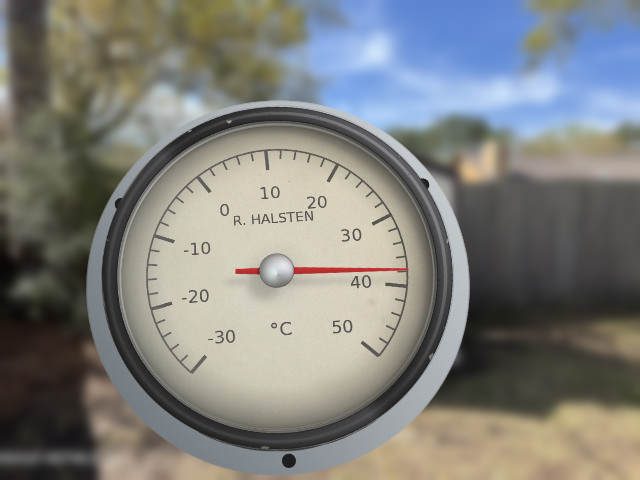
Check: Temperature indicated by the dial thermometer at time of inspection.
38 °C
